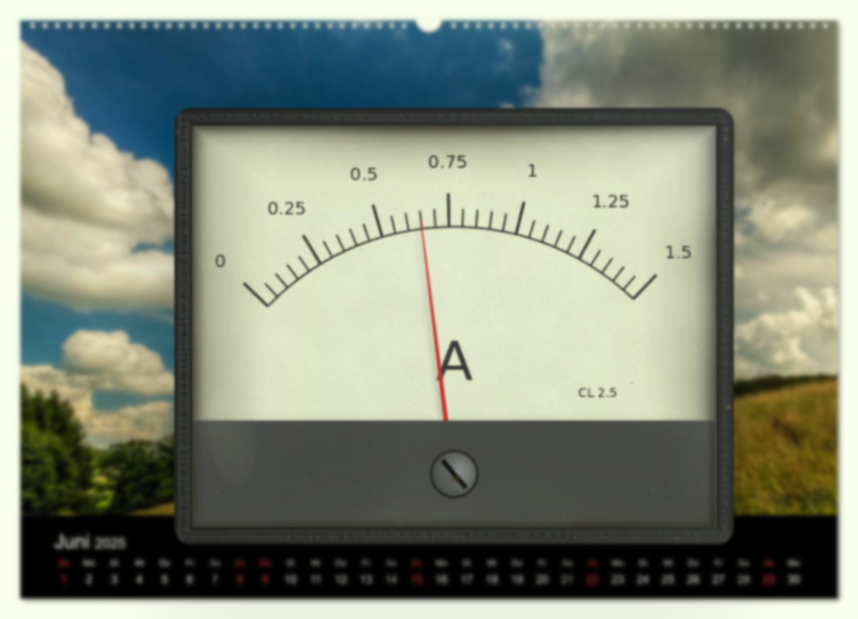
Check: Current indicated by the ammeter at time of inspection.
0.65 A
